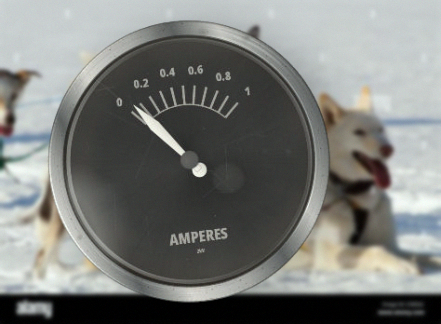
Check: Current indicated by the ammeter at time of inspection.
0.05 A
